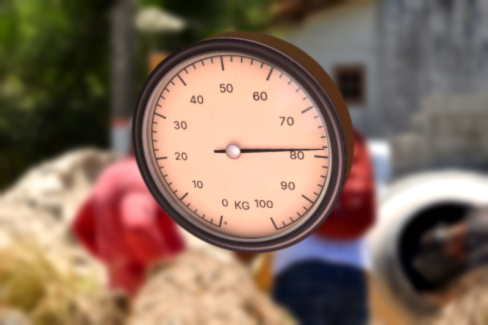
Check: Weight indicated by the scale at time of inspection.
78 kg
